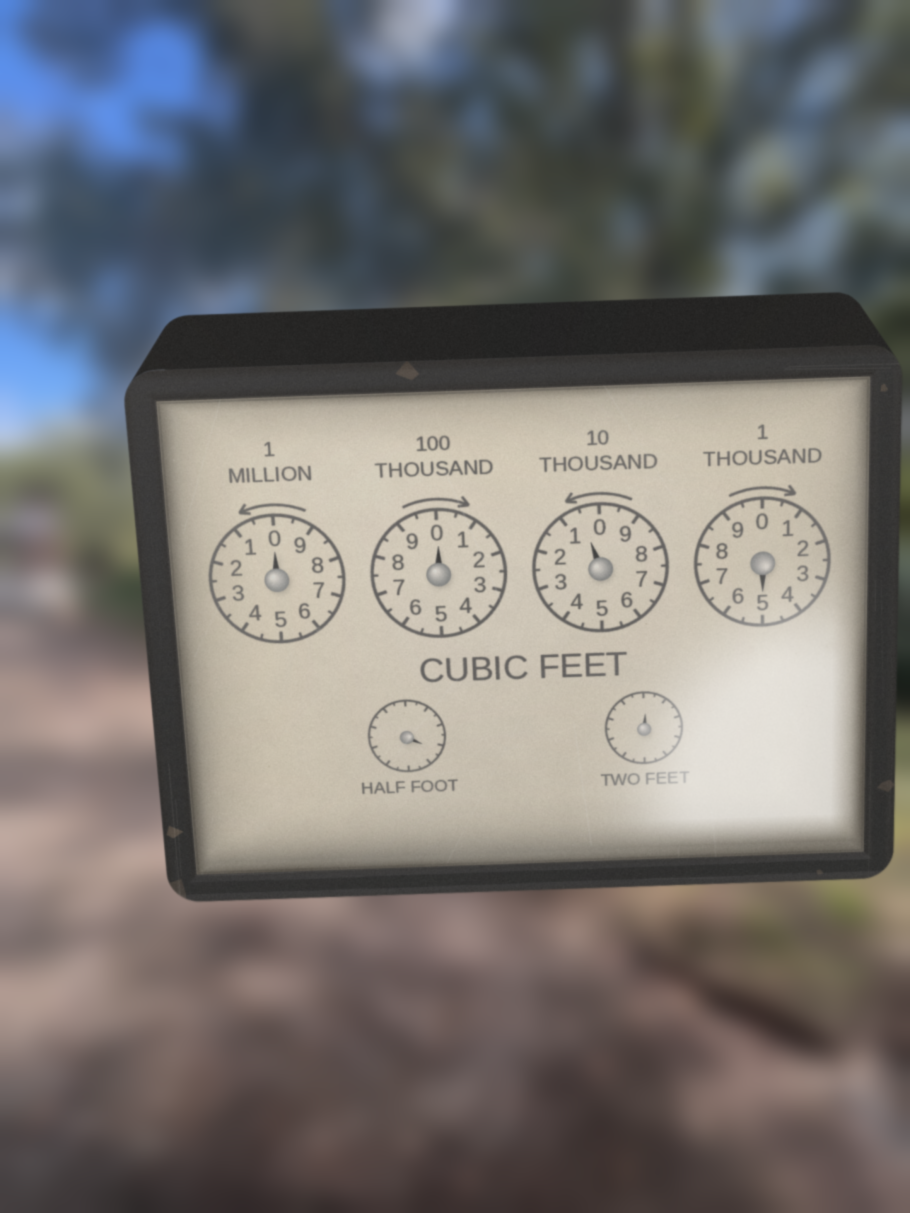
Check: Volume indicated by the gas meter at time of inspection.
500 ft³
